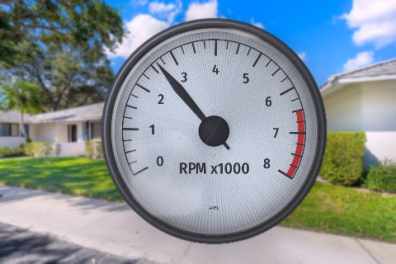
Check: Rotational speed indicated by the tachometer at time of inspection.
2625 rpm
